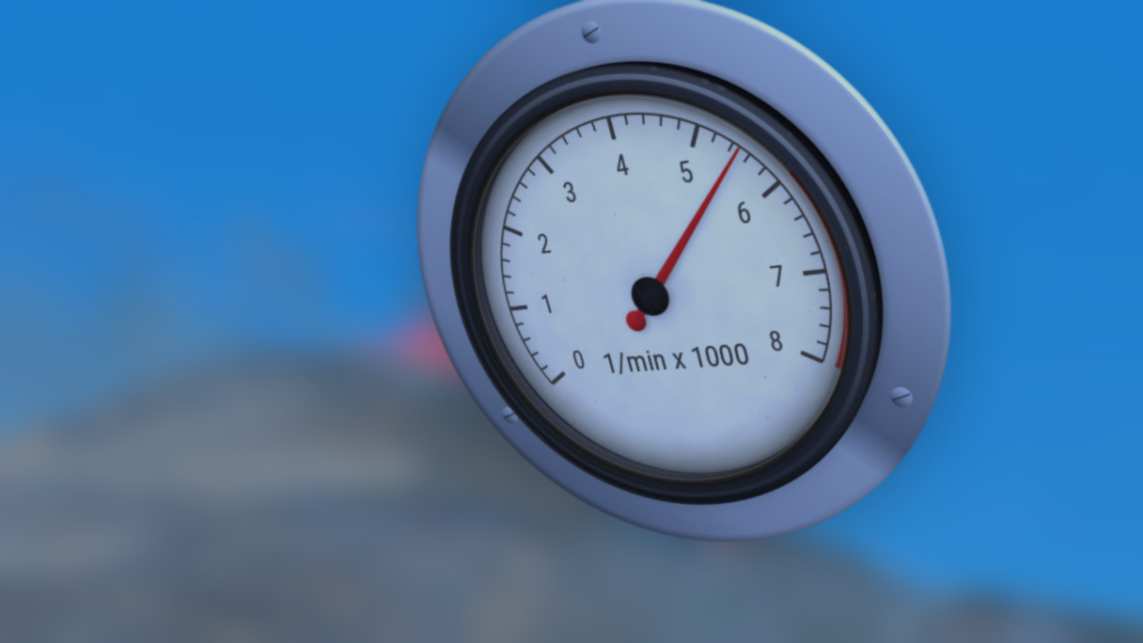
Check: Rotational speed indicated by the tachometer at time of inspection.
5500 rpm
